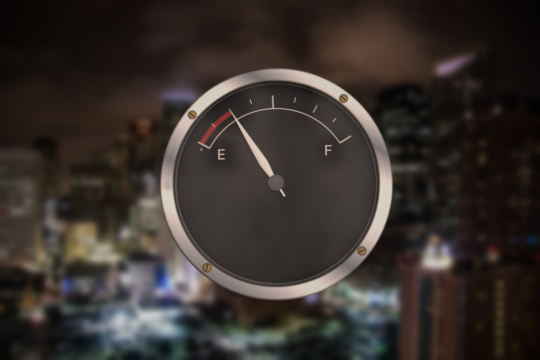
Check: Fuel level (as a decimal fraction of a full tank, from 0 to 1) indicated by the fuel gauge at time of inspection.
0.25
